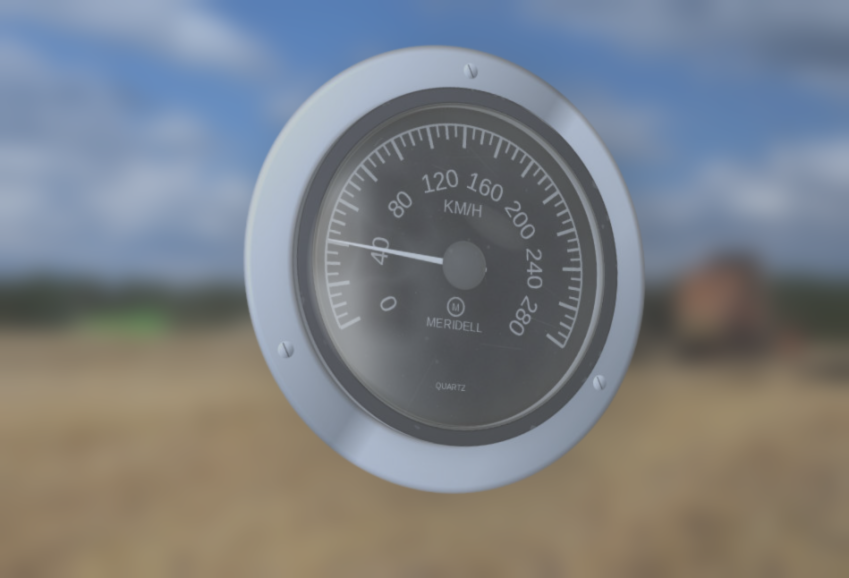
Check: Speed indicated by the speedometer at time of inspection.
40 km/h
